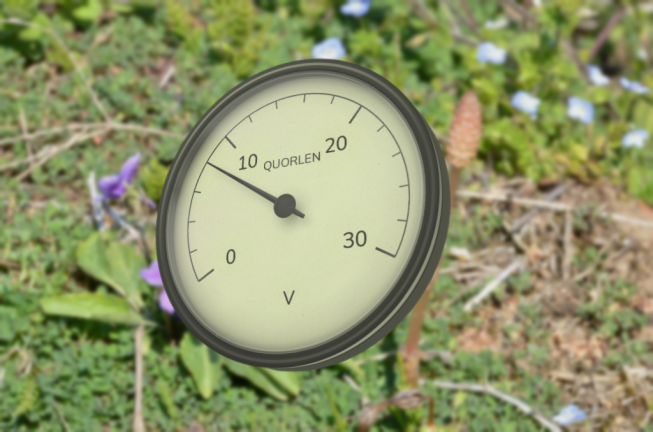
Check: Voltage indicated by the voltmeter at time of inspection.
8 V
